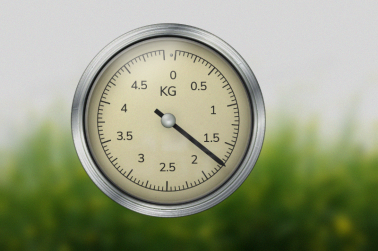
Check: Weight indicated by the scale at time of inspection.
1.75 kg
